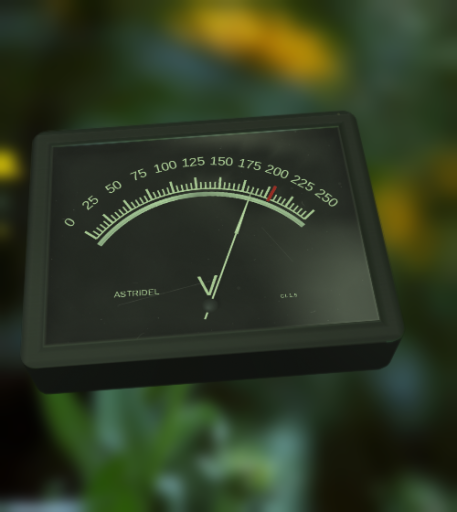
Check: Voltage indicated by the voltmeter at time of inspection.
185 V
